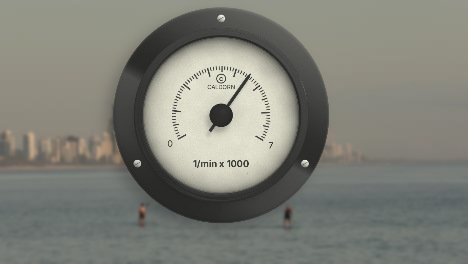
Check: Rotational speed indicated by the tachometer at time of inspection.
4500 rpm
